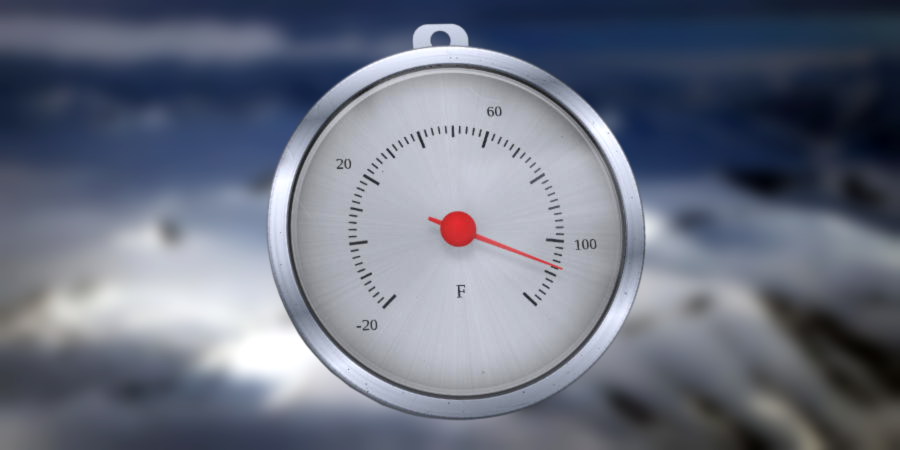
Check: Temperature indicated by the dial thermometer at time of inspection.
108 °F
